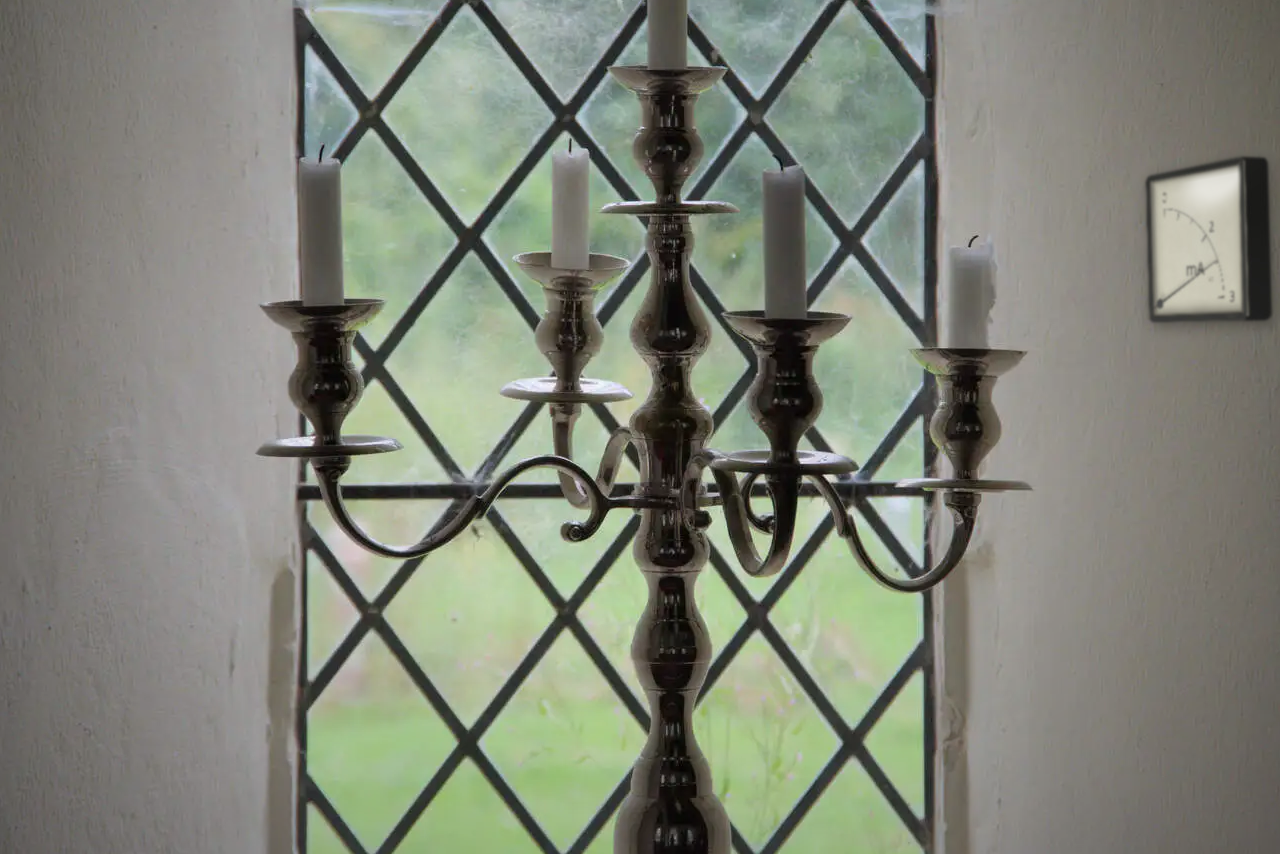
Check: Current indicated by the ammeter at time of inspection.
2.5 mA
